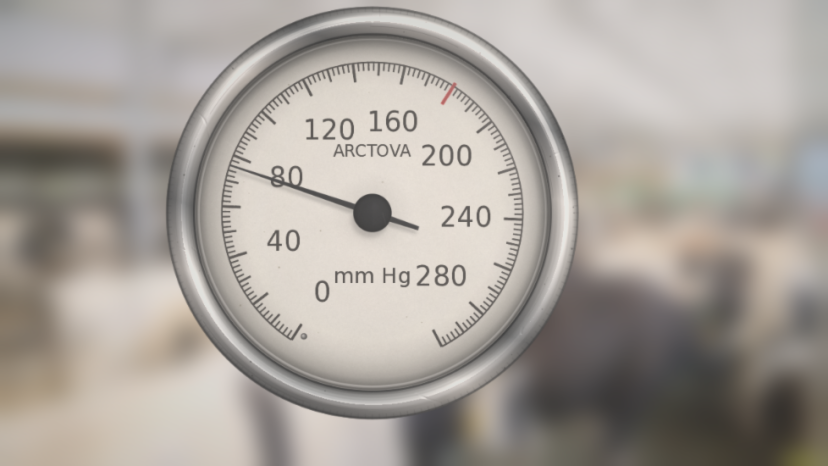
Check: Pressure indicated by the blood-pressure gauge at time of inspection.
76 mmHg
